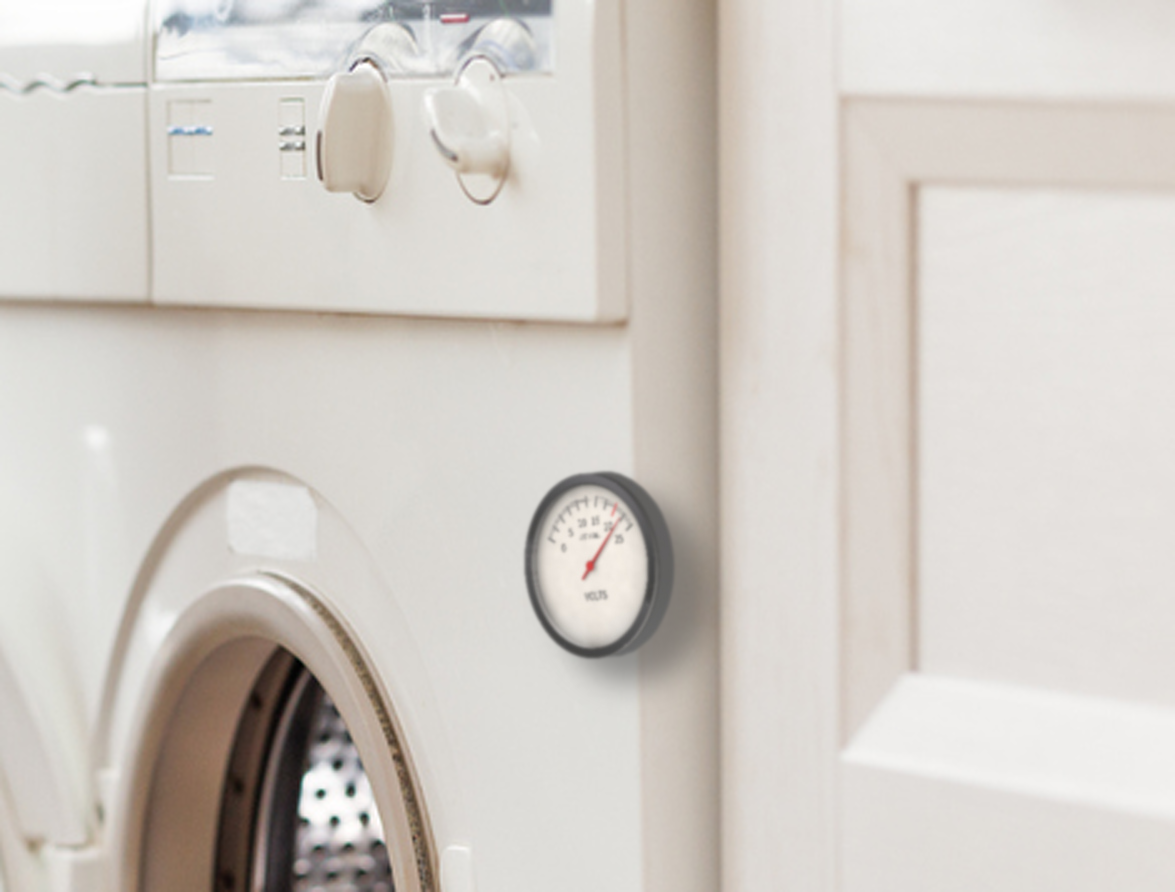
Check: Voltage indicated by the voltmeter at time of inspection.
22.5 V
